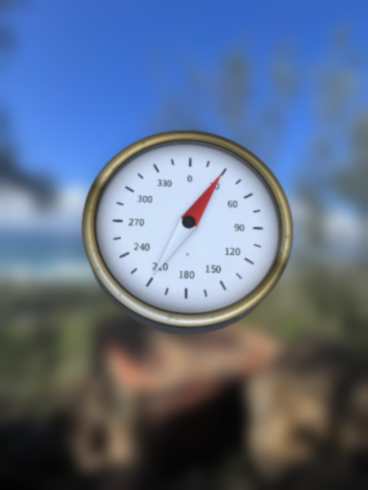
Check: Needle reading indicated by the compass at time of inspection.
30 °
